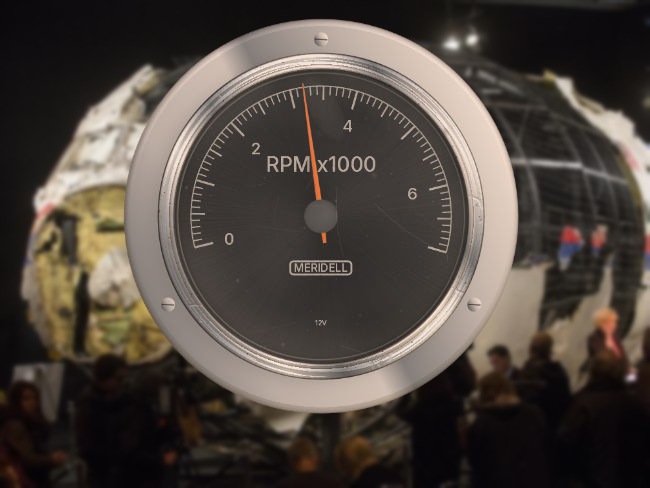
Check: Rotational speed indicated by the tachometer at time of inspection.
3200 rpm
